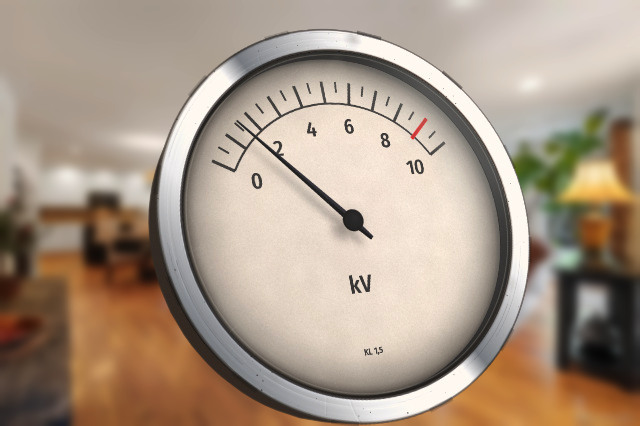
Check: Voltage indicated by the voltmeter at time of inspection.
1.5 kV
